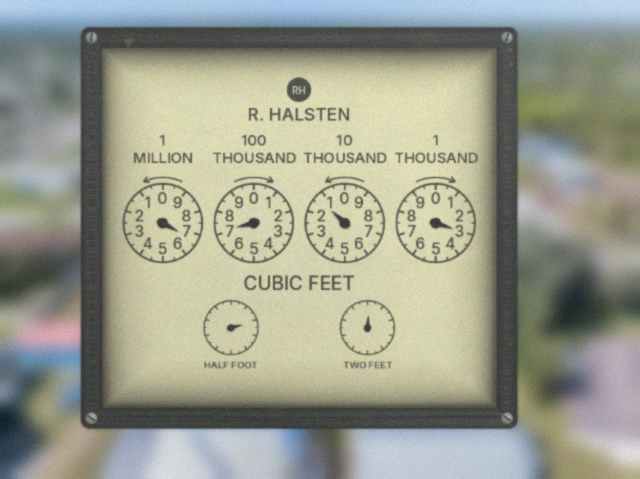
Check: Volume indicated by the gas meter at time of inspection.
671300 ft³
